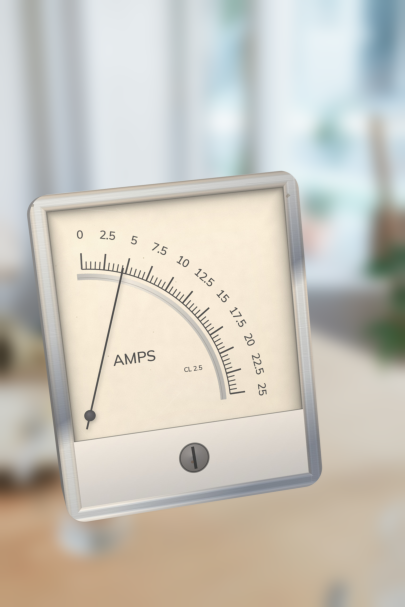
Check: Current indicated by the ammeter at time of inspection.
4.5 A
